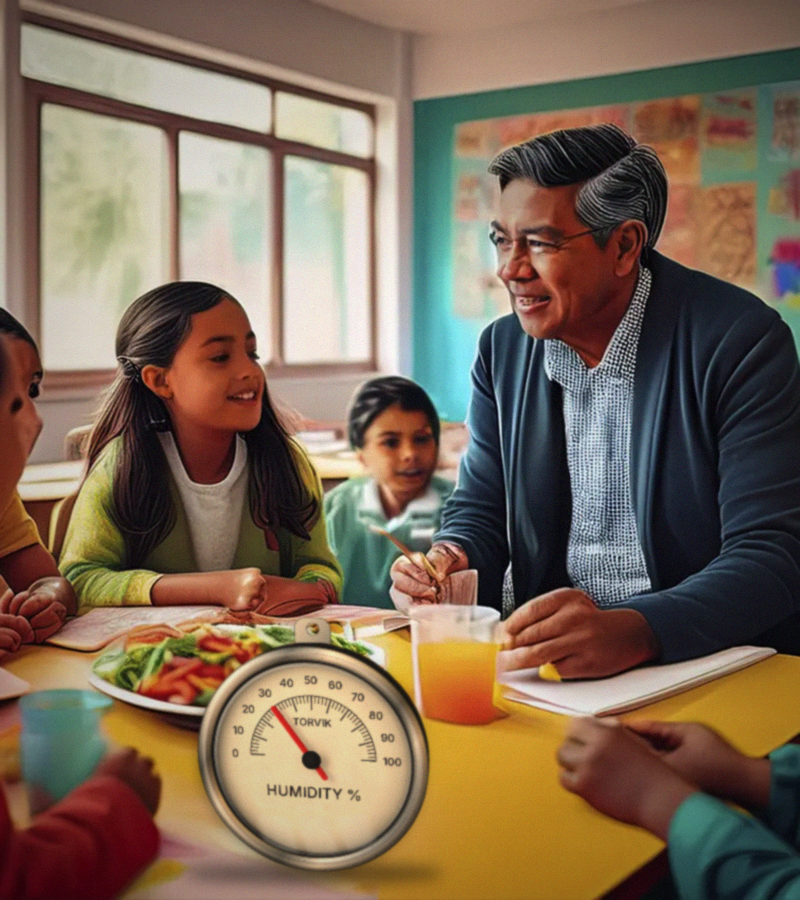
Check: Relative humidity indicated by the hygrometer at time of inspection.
30 %
